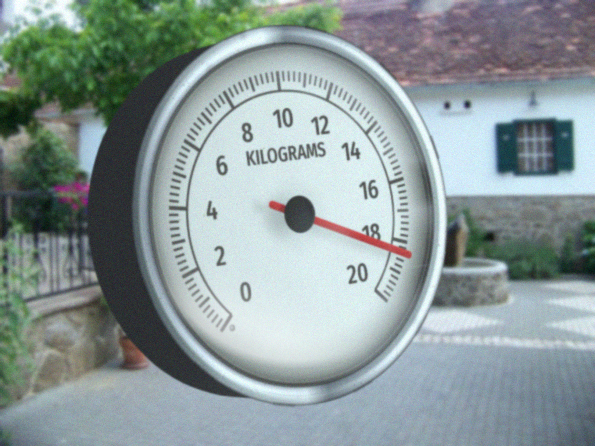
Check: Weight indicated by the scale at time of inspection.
18.4 kg
